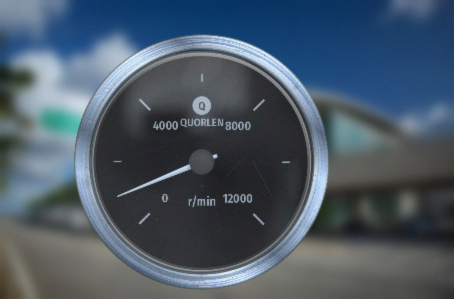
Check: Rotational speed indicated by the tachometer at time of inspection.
1000 rpm
